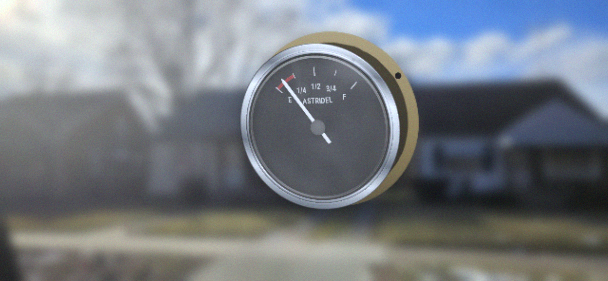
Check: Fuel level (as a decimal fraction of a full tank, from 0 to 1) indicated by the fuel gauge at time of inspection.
0.125
